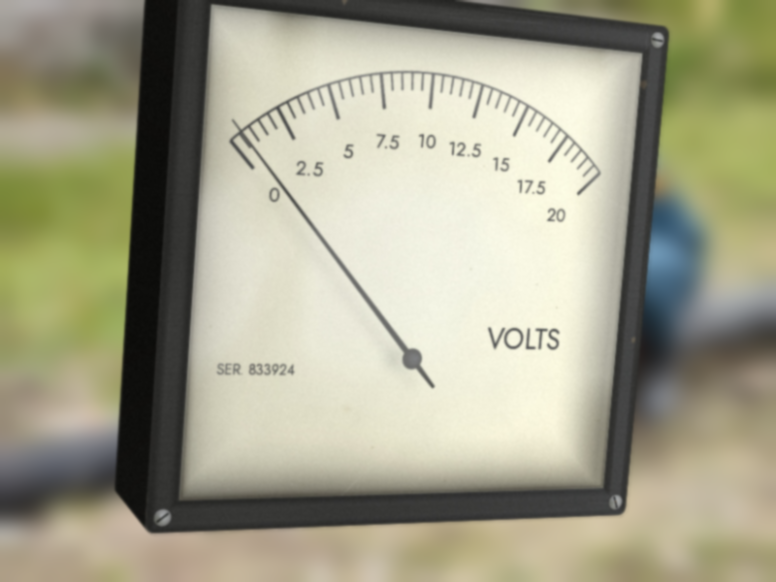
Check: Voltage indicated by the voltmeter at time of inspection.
0.5 V
